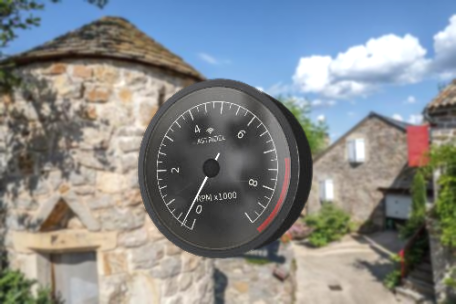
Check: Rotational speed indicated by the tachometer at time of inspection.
250 rpm
